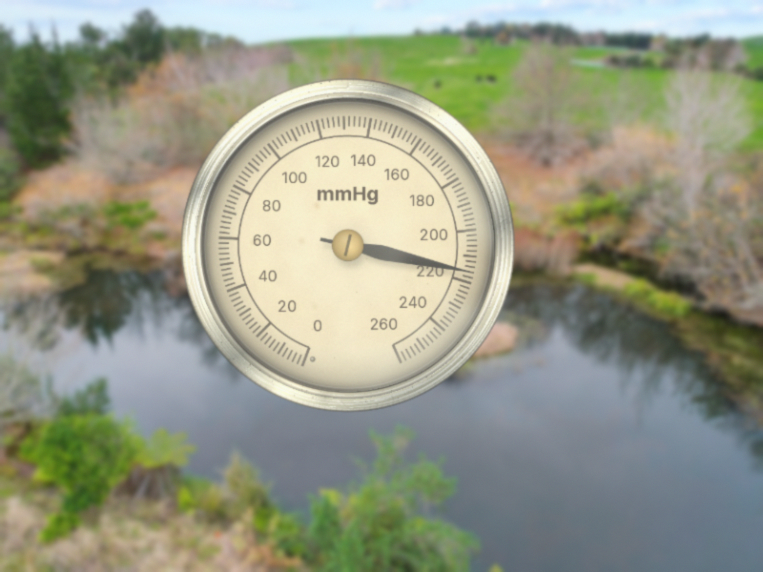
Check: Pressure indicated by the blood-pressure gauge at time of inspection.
216 mmHg
